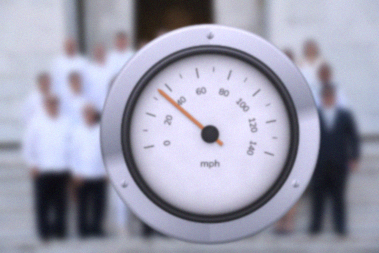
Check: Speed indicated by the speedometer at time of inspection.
35 mph
